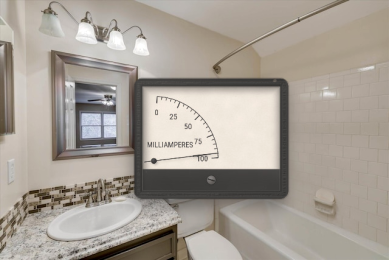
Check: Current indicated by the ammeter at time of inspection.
95 mA
